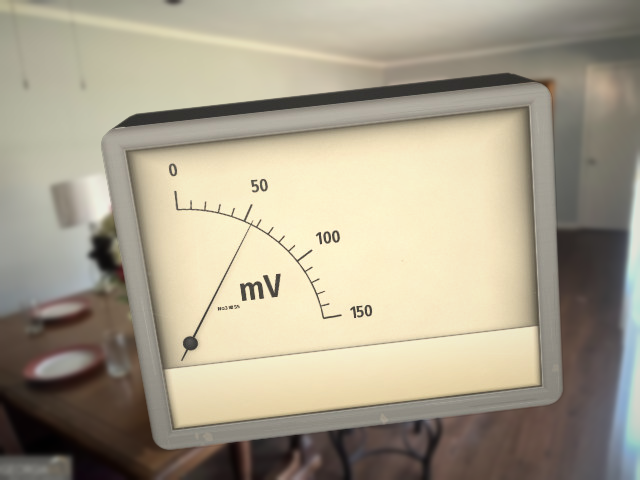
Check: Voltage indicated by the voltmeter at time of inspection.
55 mV
